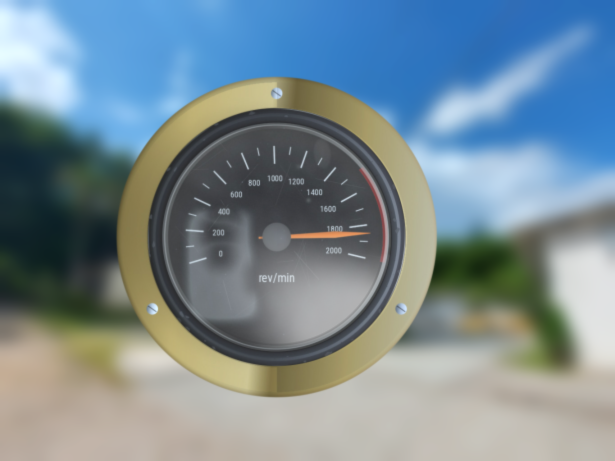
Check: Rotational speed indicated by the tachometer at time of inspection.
1850 rpm
